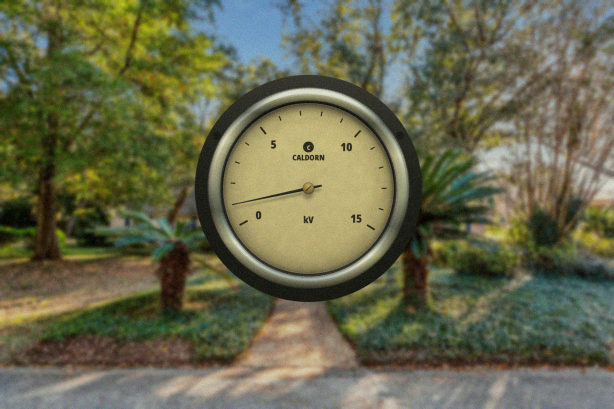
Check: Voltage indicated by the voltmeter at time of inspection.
1 kV
